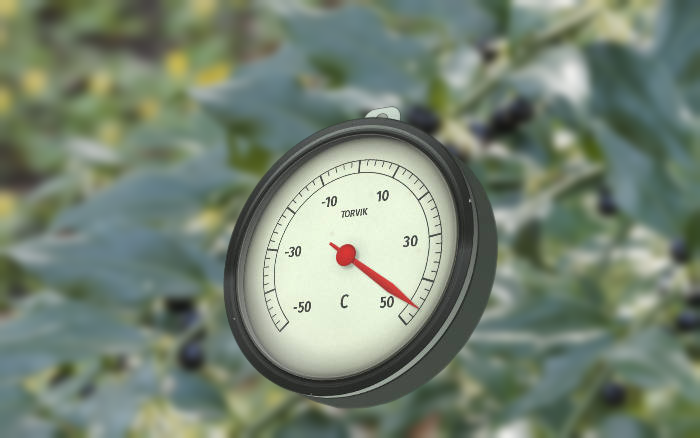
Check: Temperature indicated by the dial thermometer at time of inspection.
46 °C
